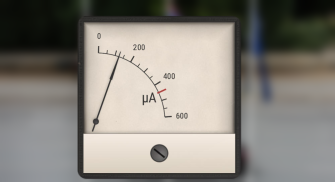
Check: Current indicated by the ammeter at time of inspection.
125 µA
